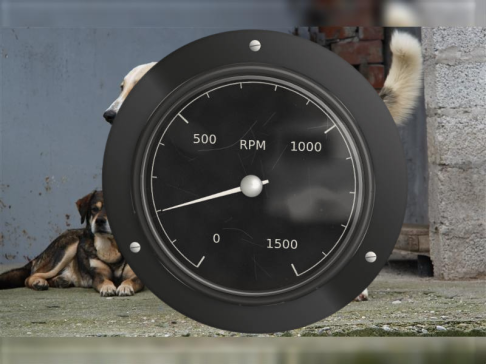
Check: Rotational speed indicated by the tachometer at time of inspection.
200 rpm
